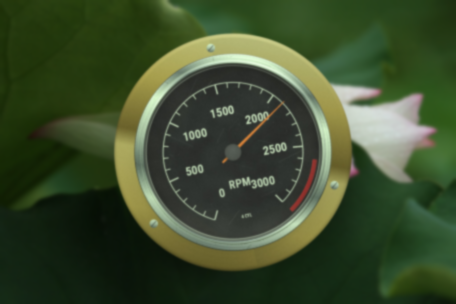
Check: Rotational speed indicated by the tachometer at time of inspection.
2100 rpm
